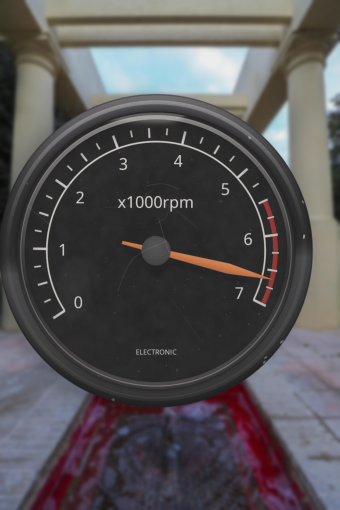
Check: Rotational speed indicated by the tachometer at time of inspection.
6625 rpm
